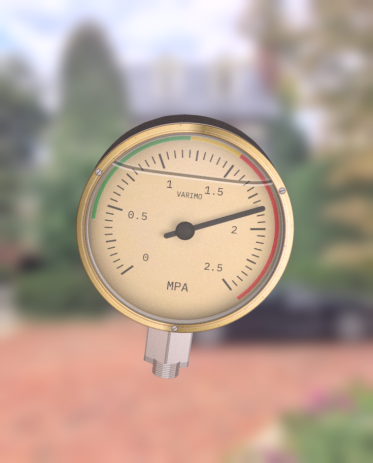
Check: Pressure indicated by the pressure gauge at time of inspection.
1.85 MPa
